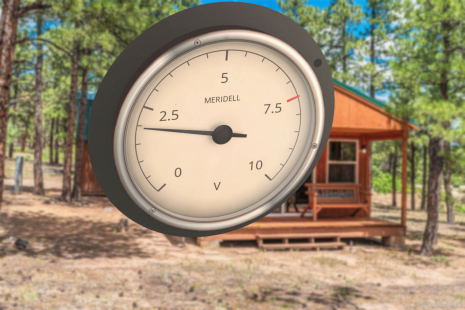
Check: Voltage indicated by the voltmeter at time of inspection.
2 V
